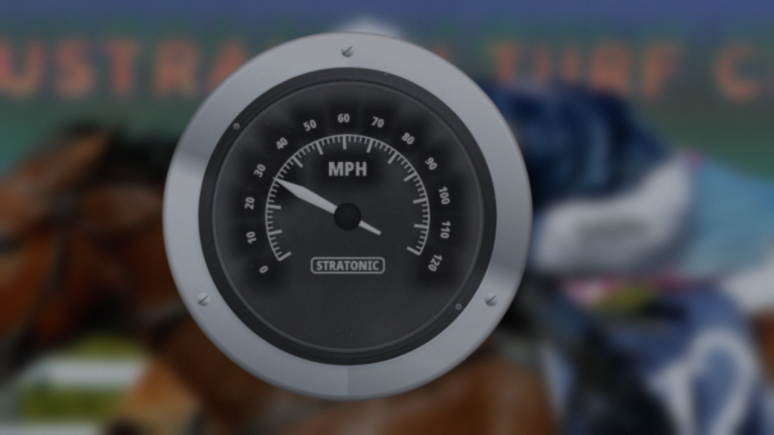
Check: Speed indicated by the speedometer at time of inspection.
30 mph
